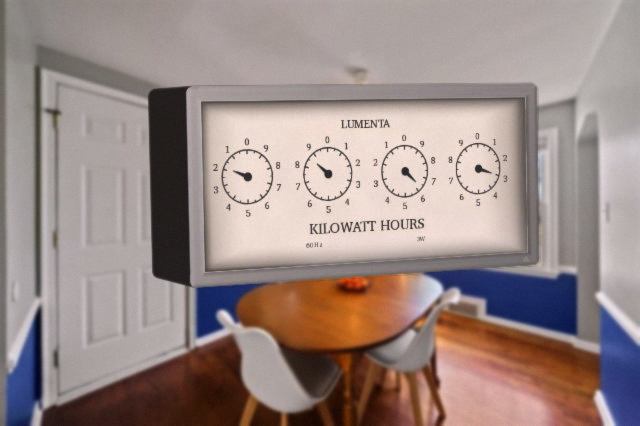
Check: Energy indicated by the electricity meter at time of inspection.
1863 kWh
